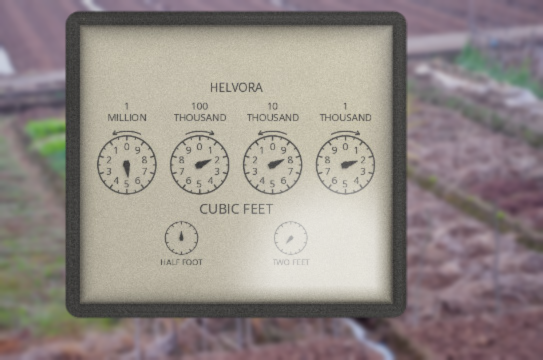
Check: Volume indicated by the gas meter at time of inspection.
518200 ft³
